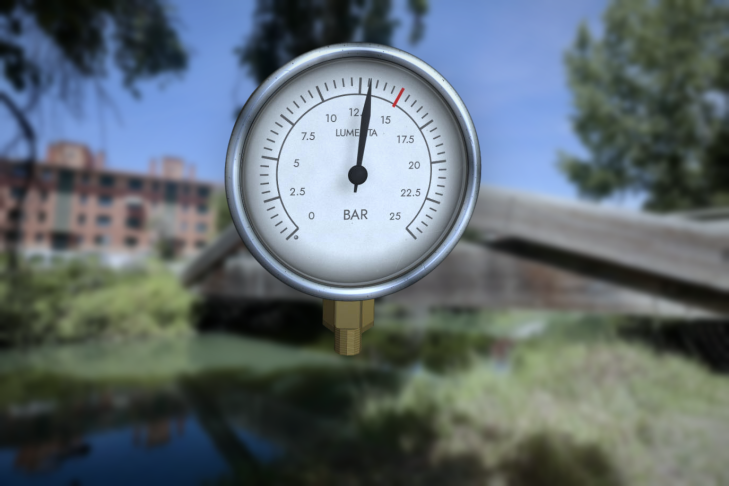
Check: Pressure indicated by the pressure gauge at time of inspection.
13 bar
